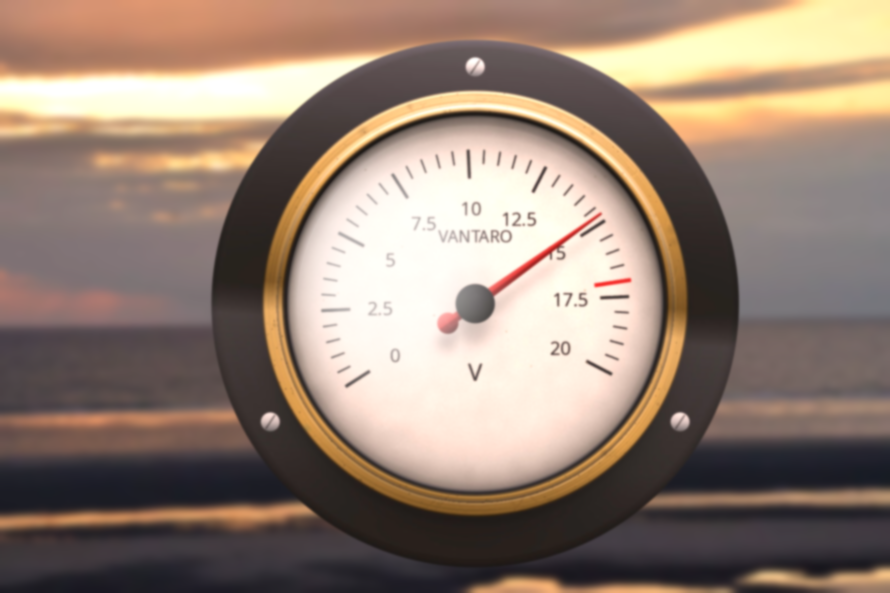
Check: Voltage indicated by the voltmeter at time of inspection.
14.75 V
